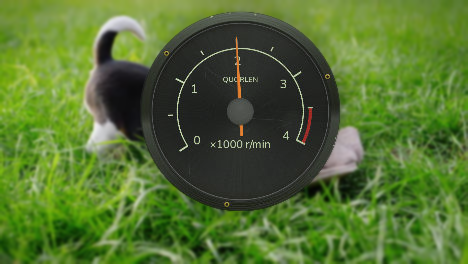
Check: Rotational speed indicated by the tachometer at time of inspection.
2000 rpm
